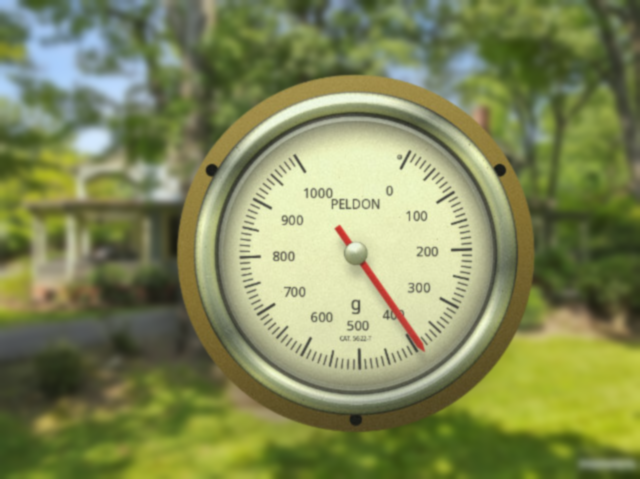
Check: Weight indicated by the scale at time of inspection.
390 g
